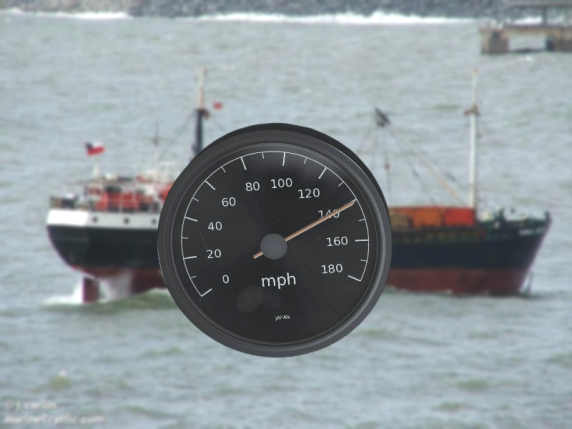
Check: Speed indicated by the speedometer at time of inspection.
140 mph
